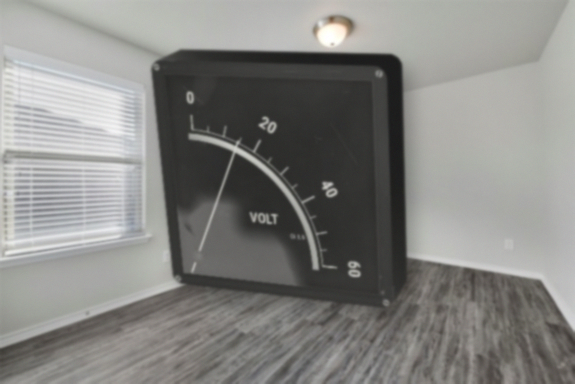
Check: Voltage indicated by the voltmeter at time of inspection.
15 V
